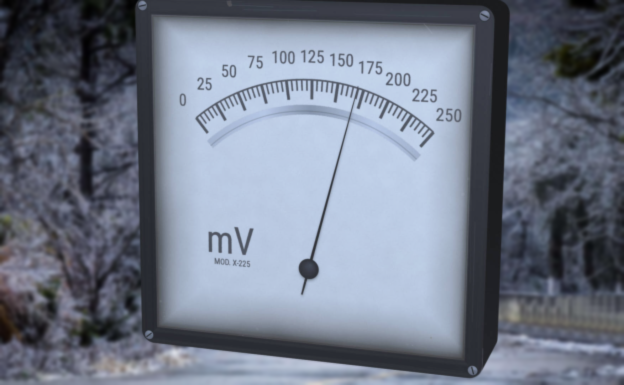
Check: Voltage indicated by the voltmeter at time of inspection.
170 mV
